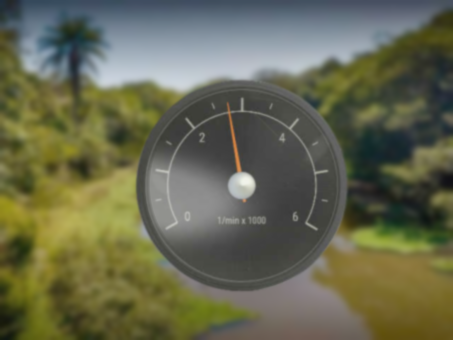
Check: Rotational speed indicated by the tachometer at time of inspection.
2750 rpm
